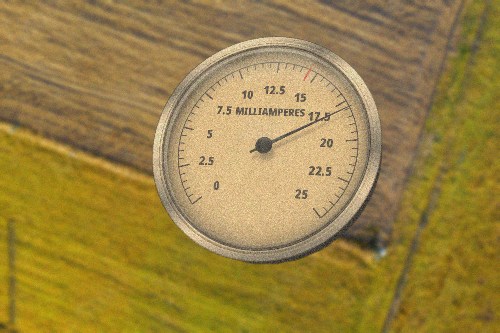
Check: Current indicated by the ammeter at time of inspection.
18 mA
